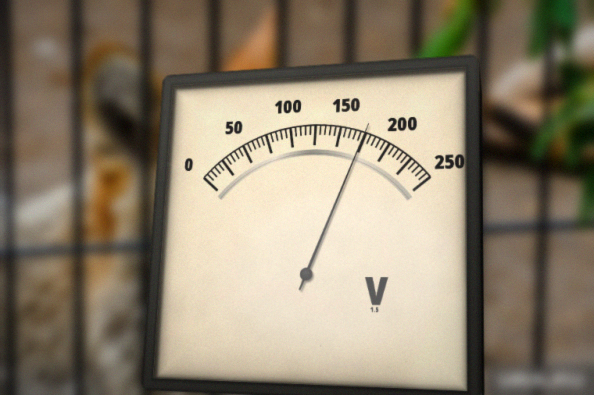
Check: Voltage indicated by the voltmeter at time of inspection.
175 V
